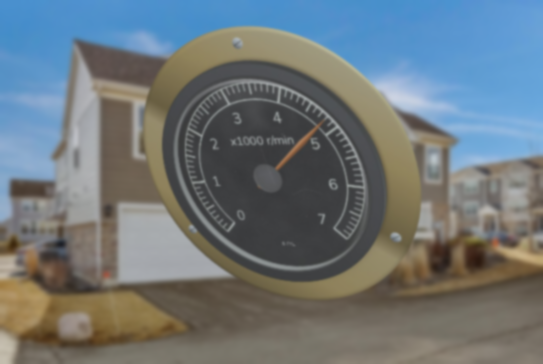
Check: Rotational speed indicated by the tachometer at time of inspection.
4800 rpm
